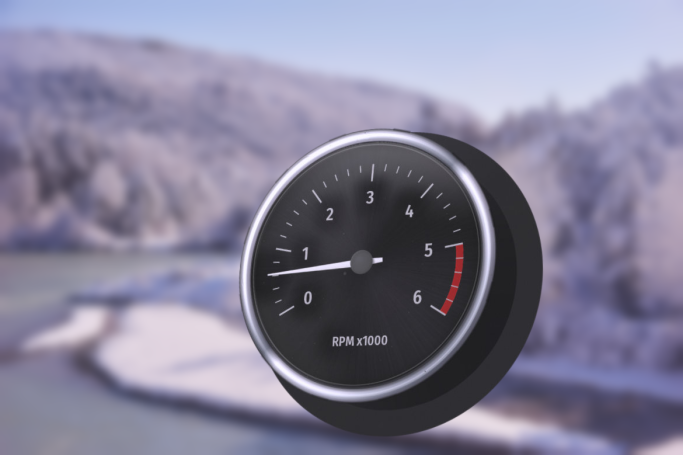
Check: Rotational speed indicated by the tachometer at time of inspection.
600 rpm
